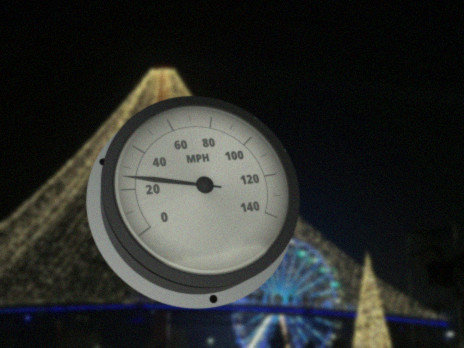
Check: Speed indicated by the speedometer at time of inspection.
25 mph
